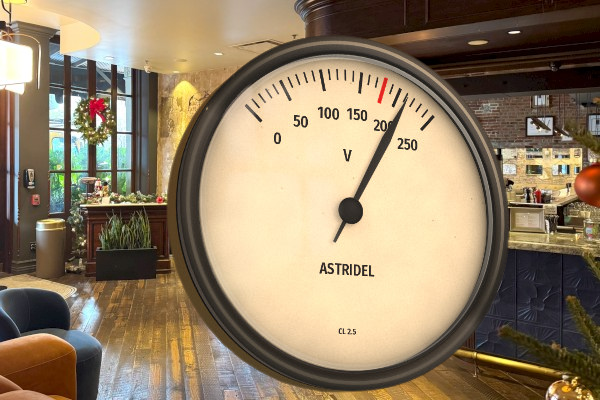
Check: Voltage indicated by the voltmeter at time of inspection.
210 V
